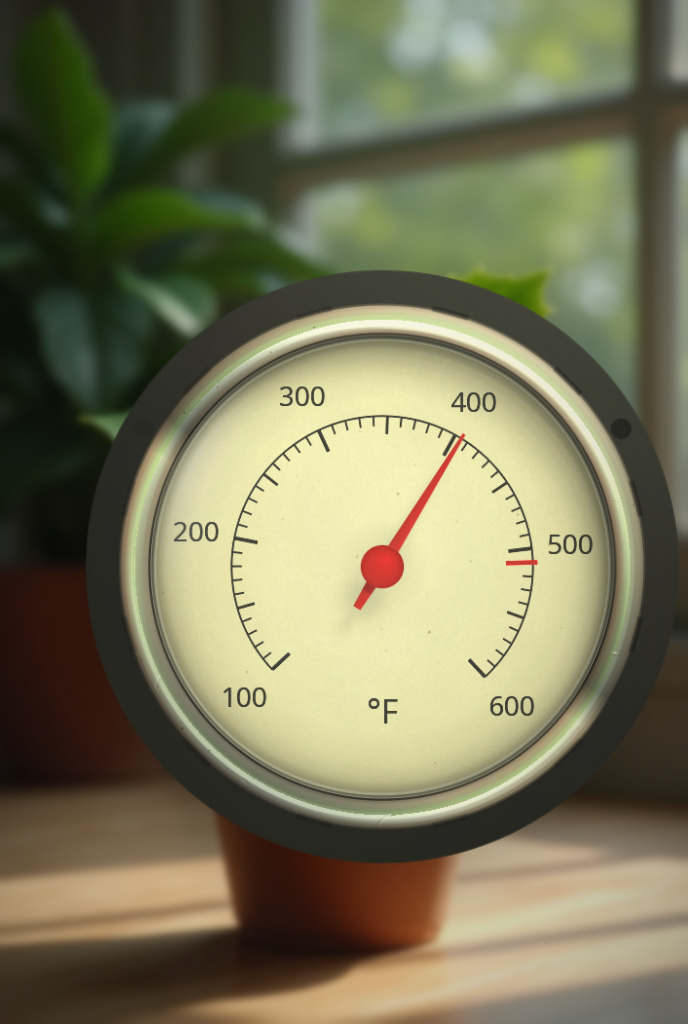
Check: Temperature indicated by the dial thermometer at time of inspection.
405 °F
